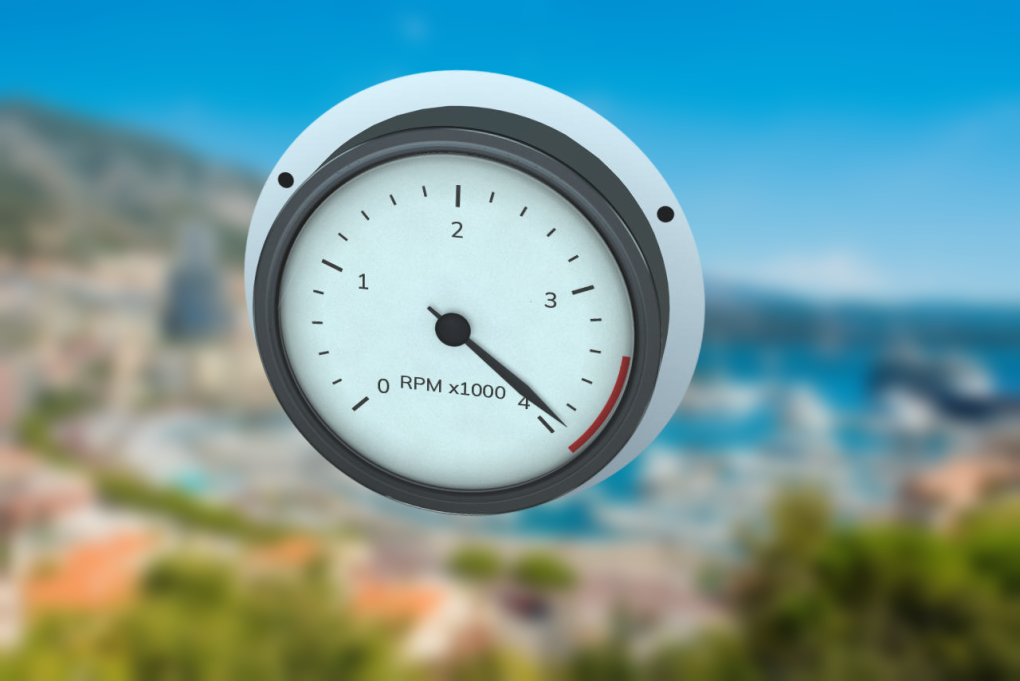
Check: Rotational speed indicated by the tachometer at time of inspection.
3900 rpm
